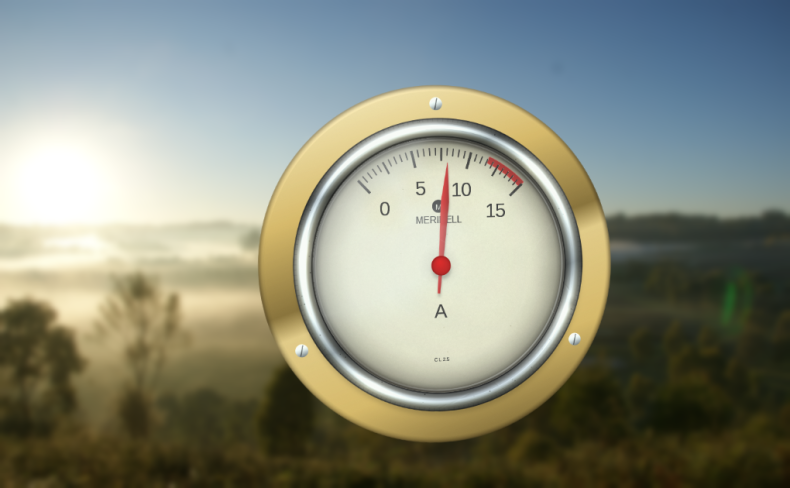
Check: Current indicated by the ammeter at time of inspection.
8 A
